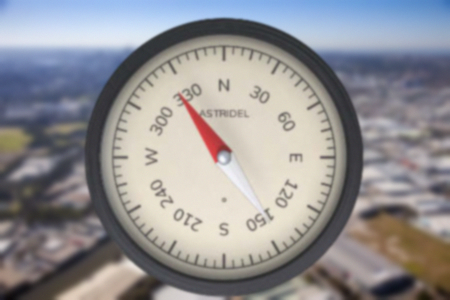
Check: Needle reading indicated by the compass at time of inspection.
325 °
